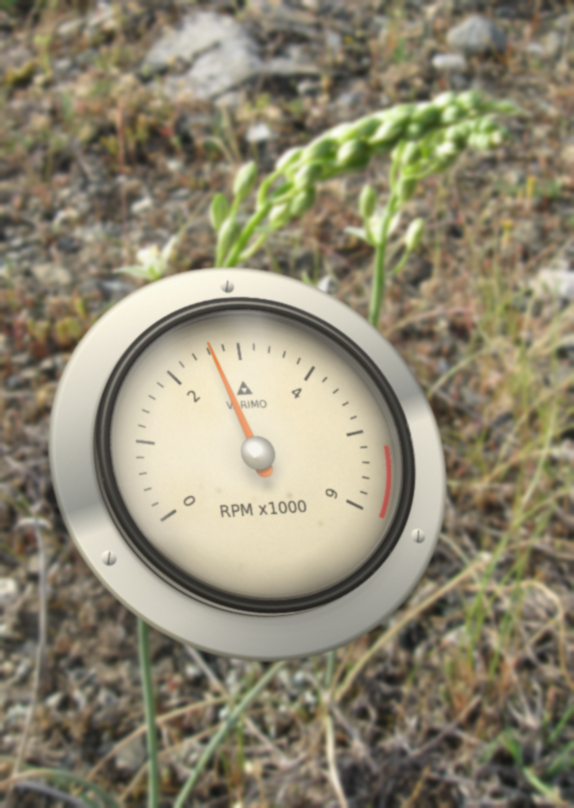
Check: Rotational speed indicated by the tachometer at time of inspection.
2600 rpm
